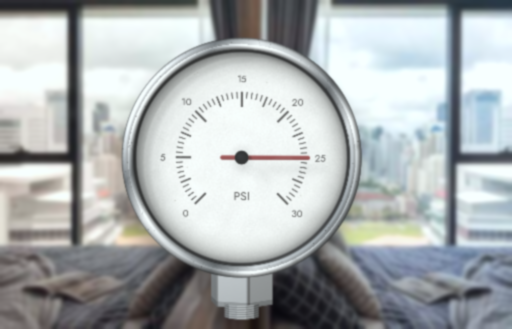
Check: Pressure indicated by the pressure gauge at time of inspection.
25 psi
